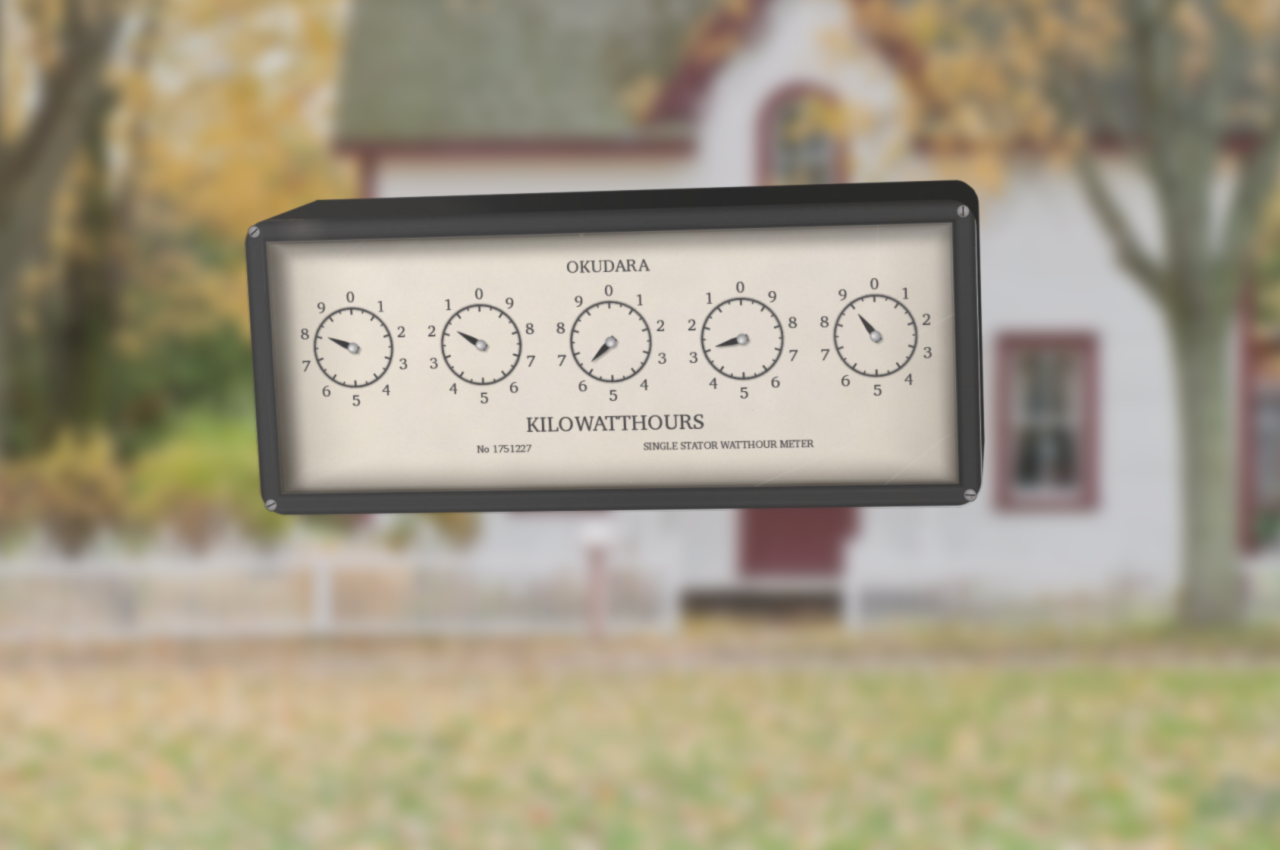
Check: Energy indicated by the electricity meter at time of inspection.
81629 kWh
